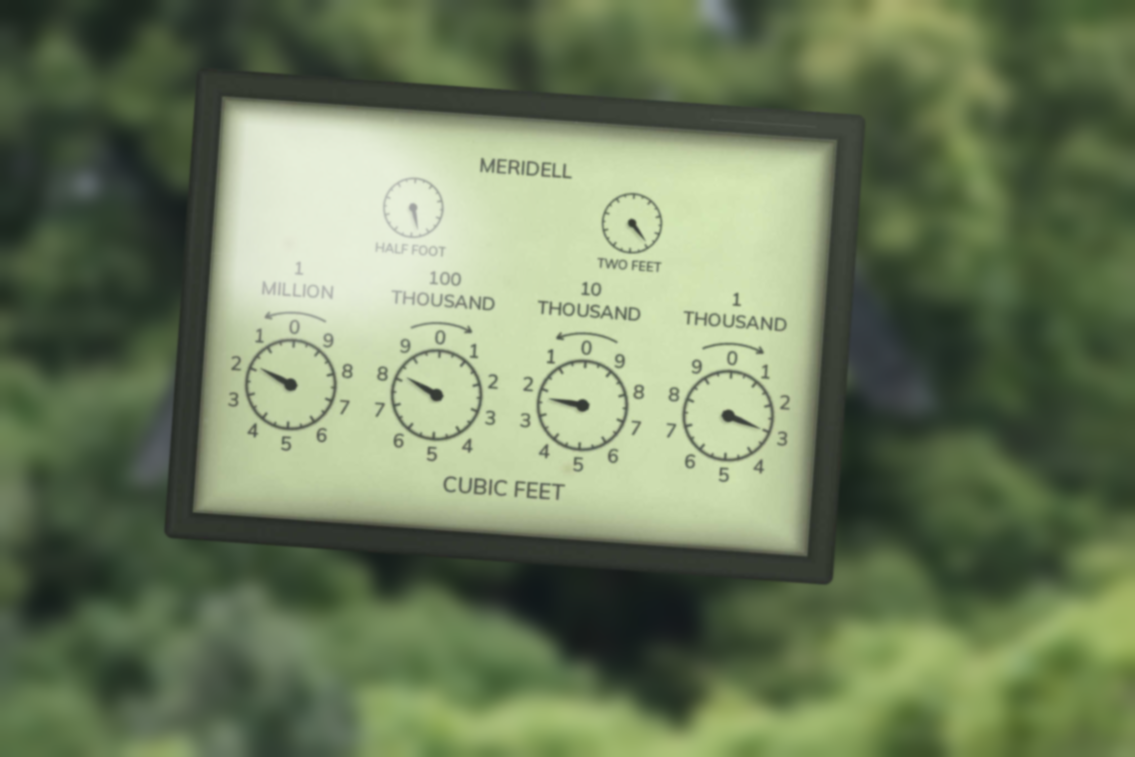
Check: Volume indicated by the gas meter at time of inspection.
182300 ft³
